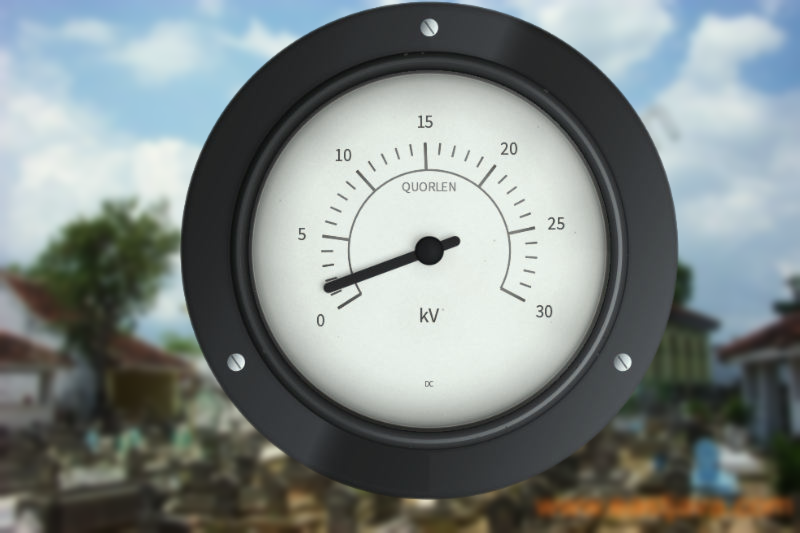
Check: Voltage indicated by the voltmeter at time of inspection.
1.5 kV
